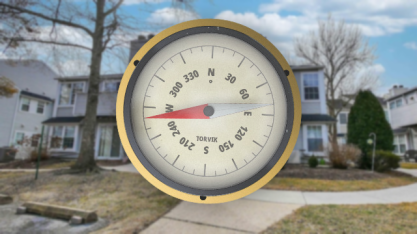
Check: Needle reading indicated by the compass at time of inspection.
260 °
